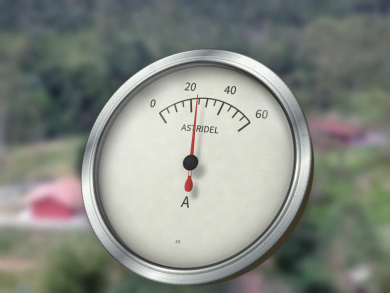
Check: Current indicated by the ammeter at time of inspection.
25 A
